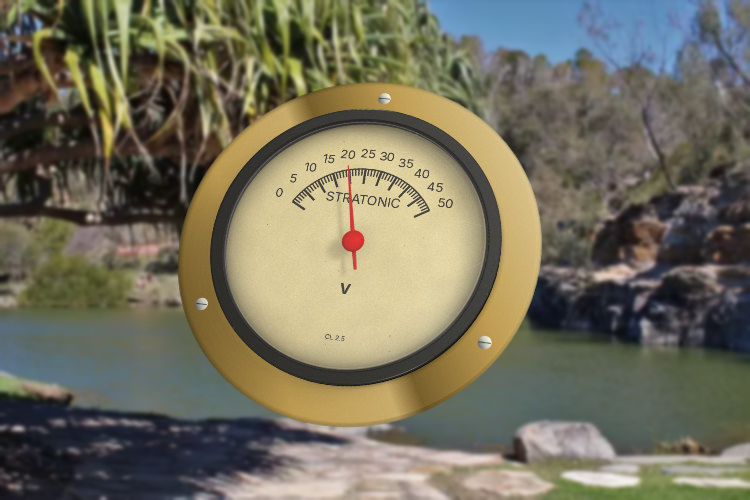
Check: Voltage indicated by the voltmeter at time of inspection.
20 V
